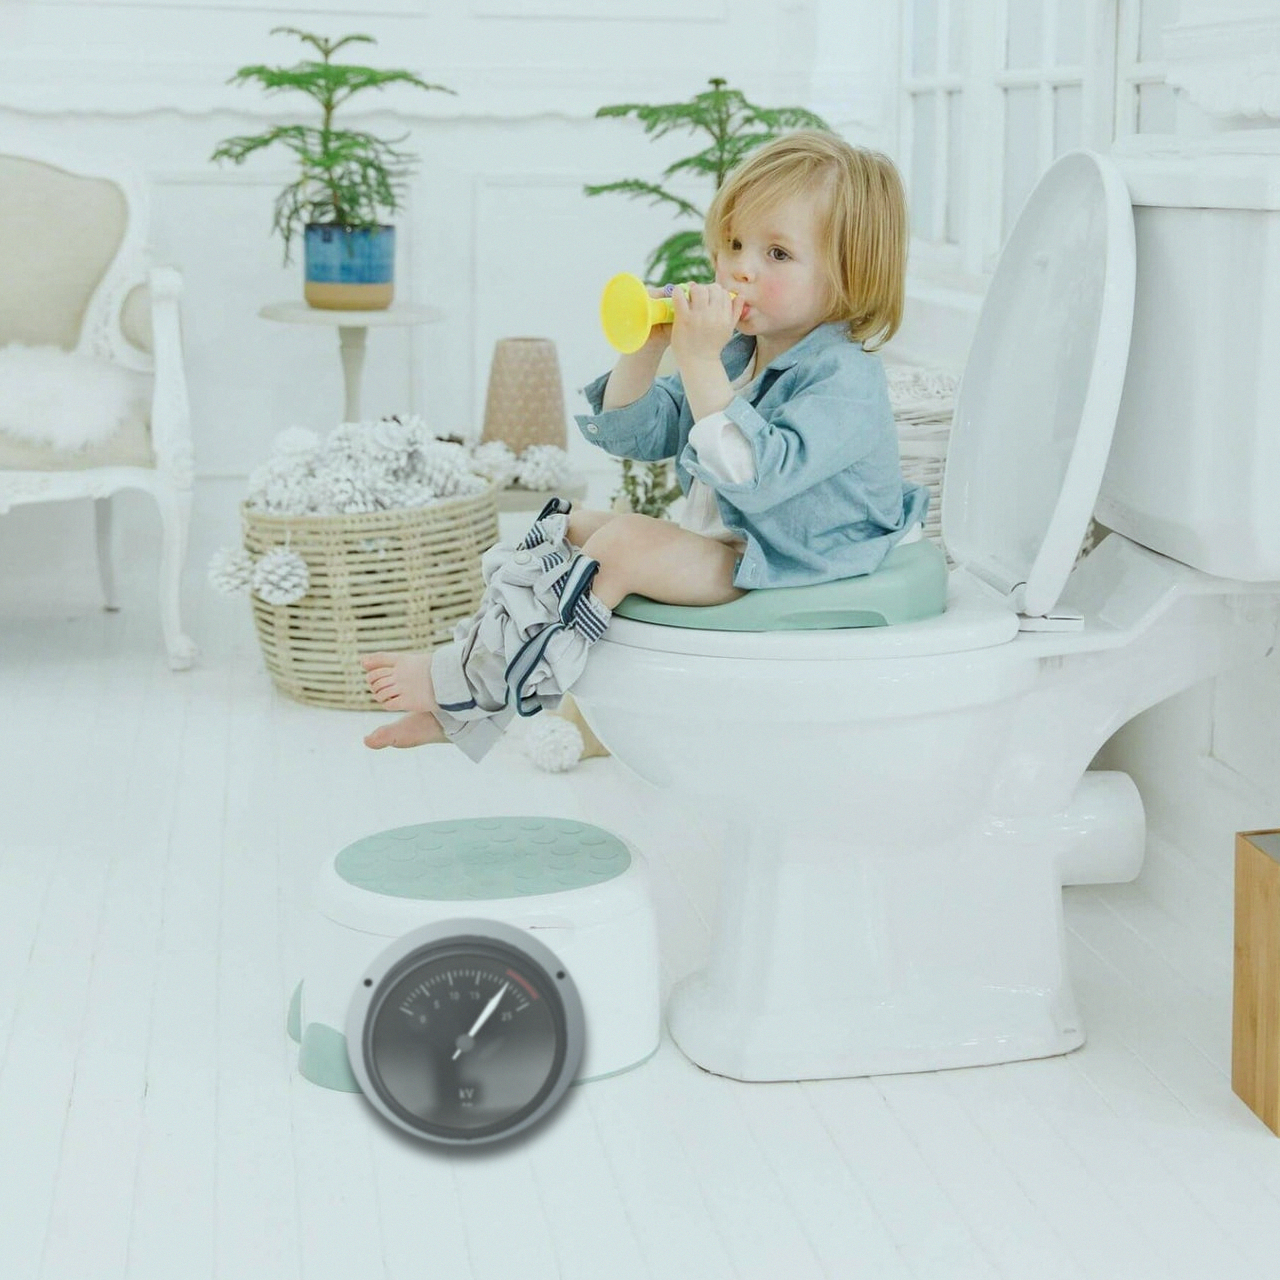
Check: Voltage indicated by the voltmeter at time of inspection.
20 kV
